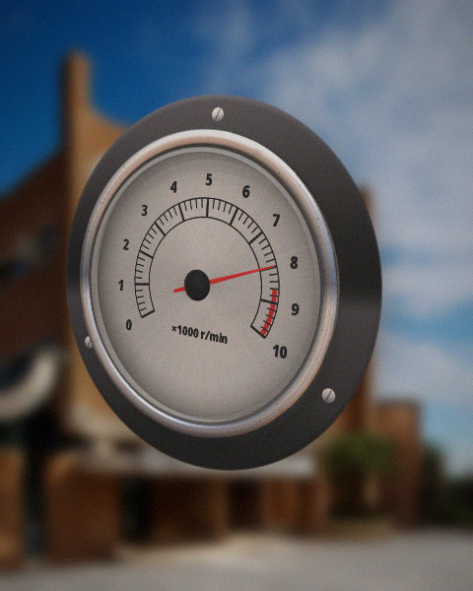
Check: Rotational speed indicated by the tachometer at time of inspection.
8000 rpm
